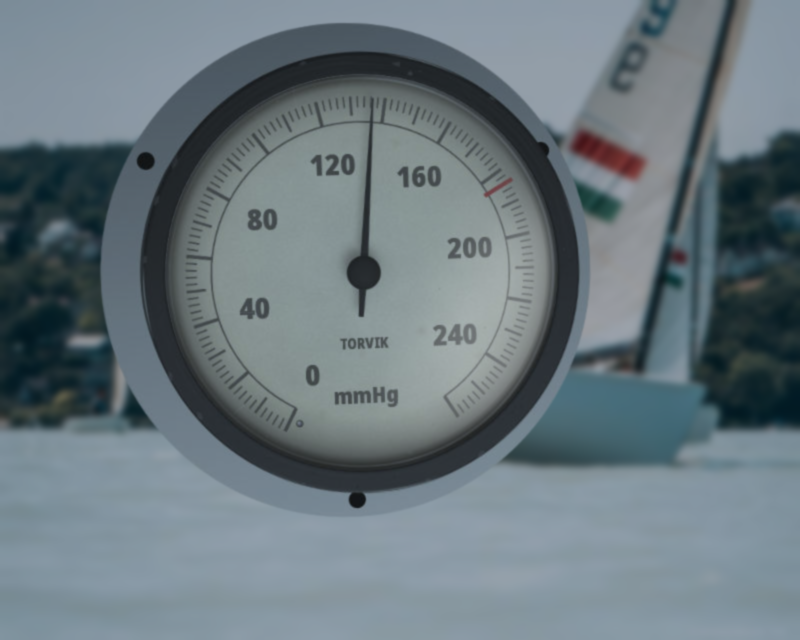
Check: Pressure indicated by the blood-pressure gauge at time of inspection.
136 mmHg
